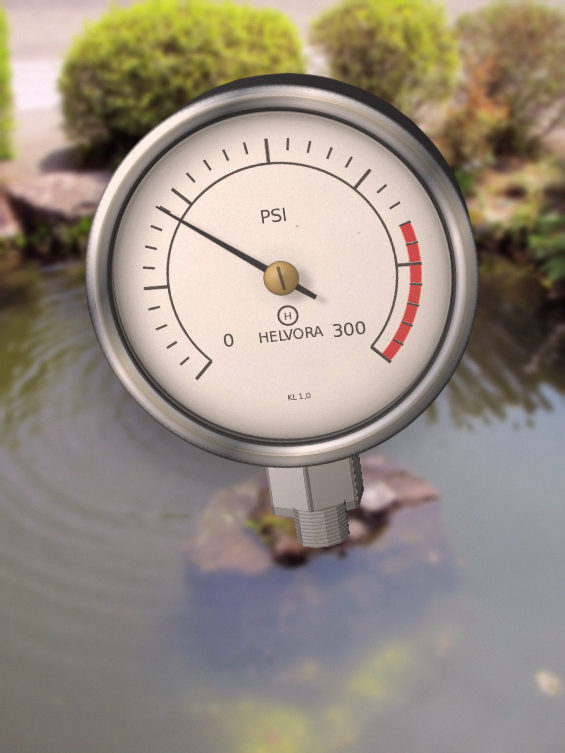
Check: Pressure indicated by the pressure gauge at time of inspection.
90 psi
